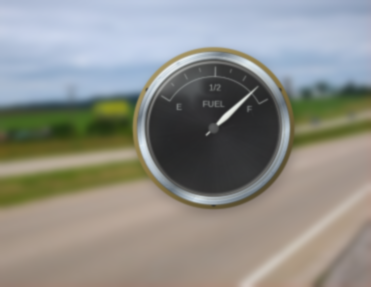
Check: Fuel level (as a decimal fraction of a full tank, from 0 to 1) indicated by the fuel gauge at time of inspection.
0.875
